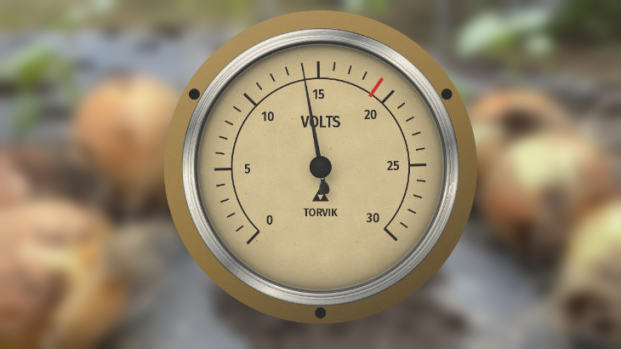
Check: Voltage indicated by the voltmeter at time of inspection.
14 V
